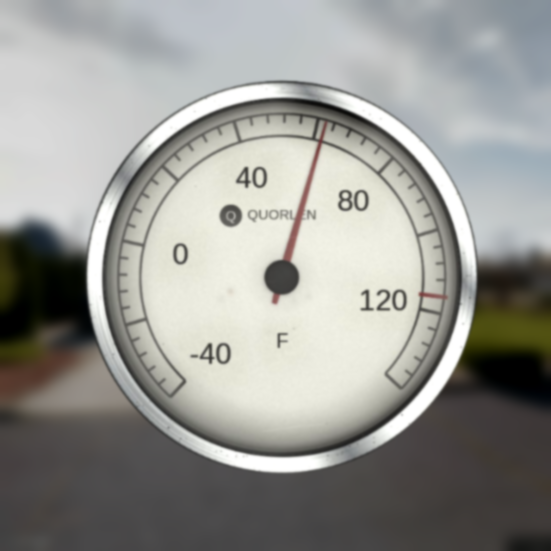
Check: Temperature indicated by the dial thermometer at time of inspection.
62 °F
